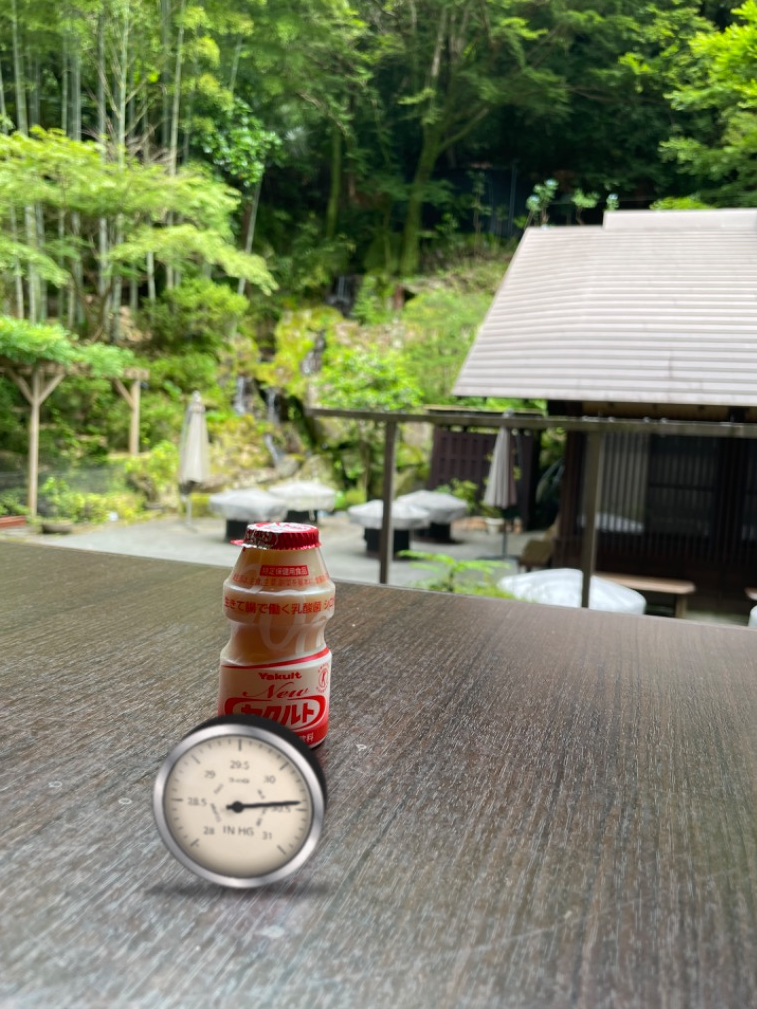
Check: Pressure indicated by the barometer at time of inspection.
30.4 inHg
